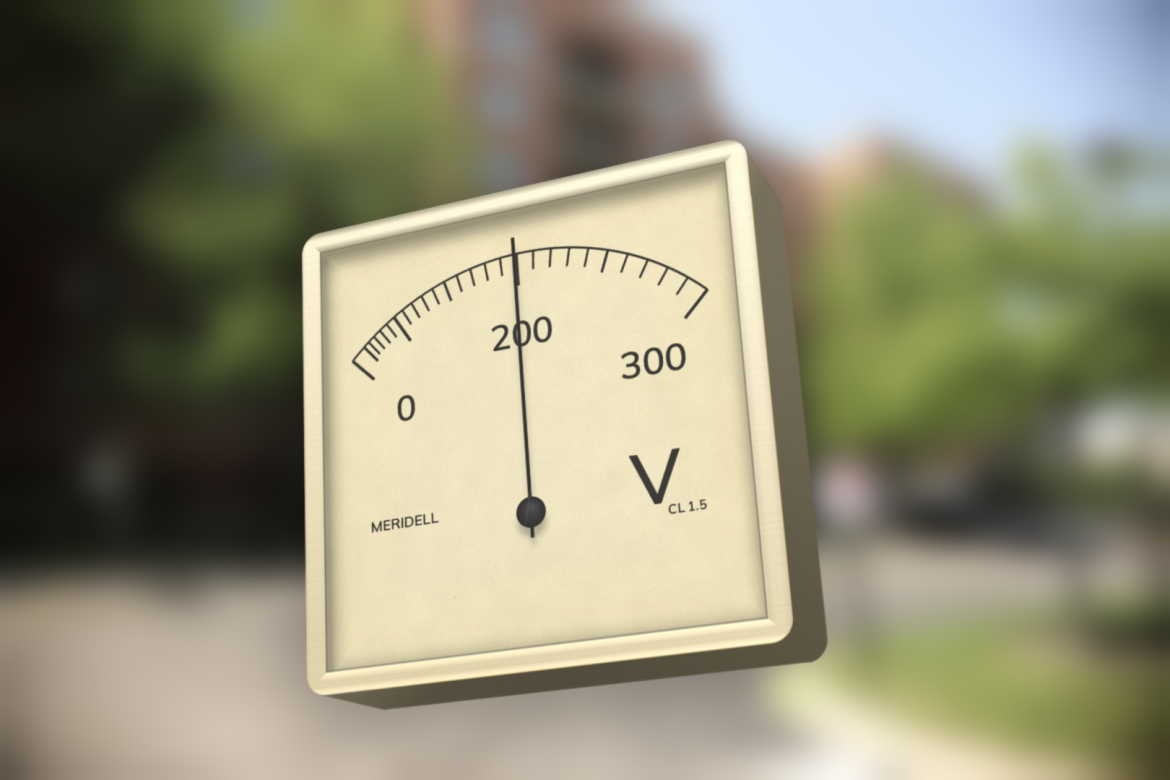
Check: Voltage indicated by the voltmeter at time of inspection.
200 V
